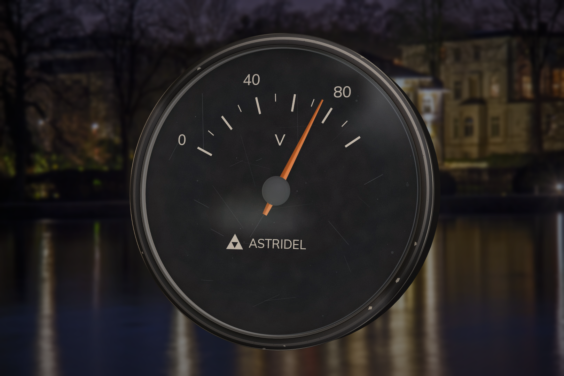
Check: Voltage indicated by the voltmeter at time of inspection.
75 V
